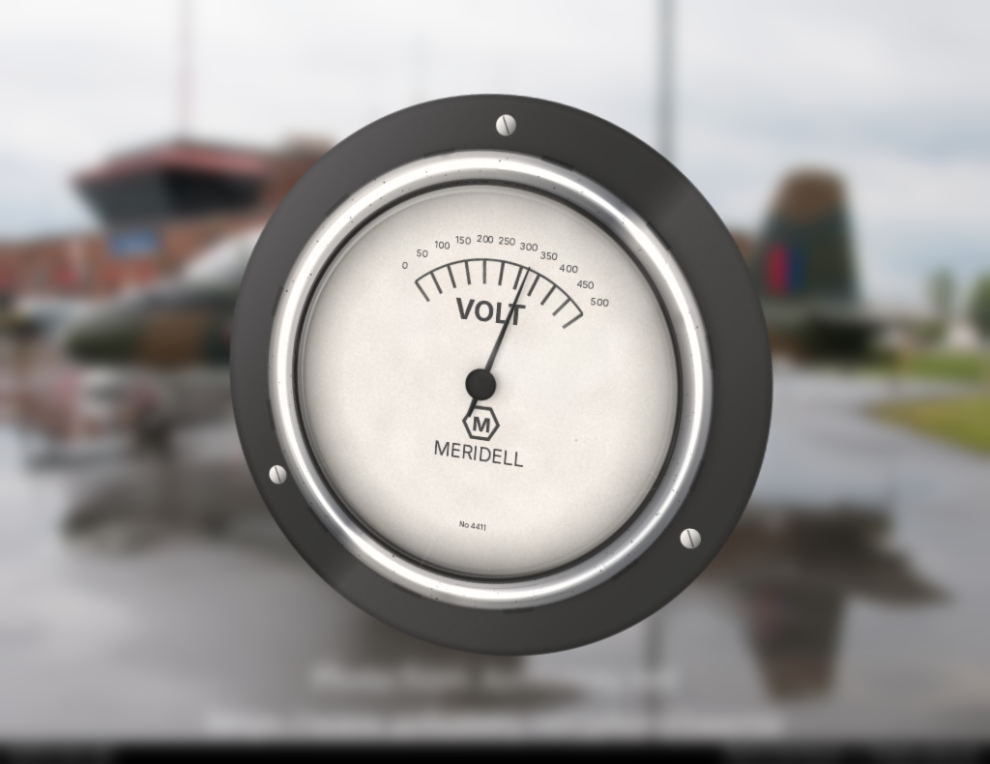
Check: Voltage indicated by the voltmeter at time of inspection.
325 V
